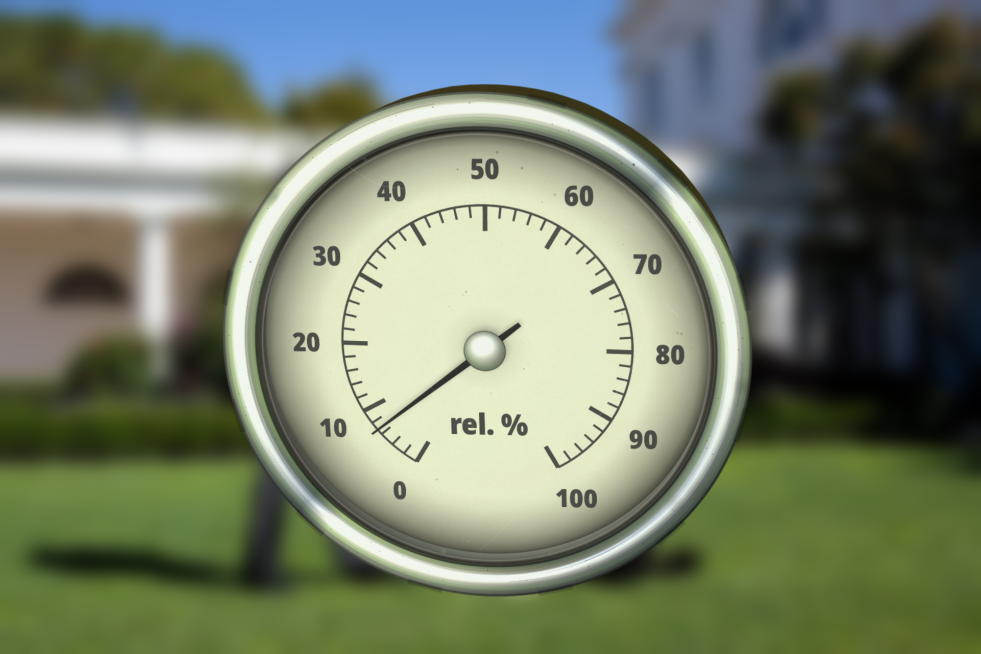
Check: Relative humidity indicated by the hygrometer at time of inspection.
7 %
